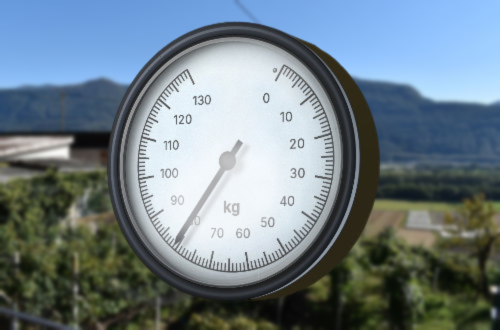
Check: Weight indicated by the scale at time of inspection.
80 kg
